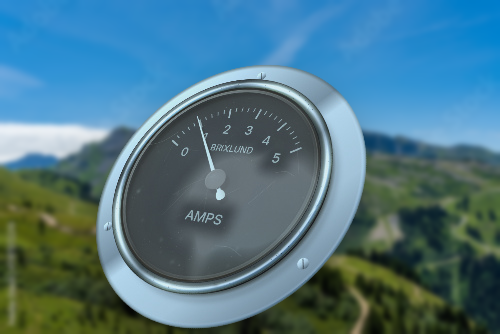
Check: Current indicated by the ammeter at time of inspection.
1 A
